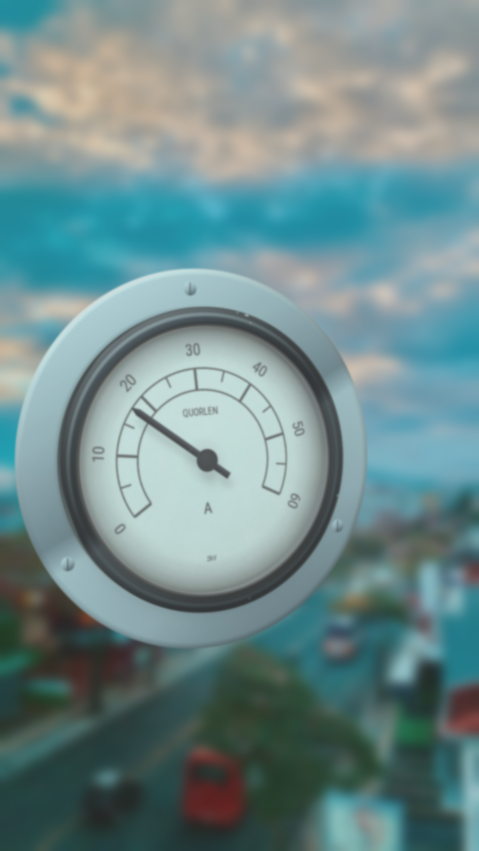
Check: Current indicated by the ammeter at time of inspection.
17.5 A
